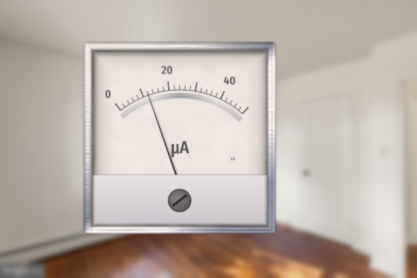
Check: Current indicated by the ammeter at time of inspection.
12 µA
